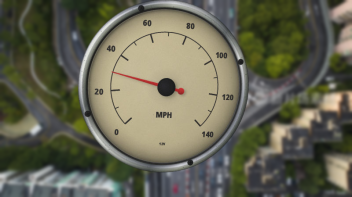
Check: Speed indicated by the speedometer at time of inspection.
30 mph
